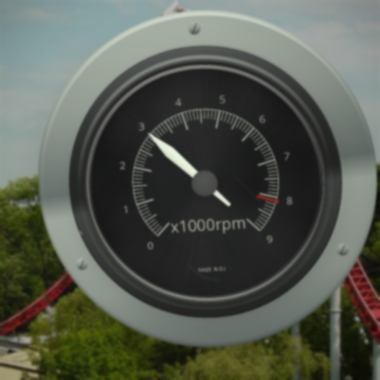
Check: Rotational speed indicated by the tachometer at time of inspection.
3000 rpm
